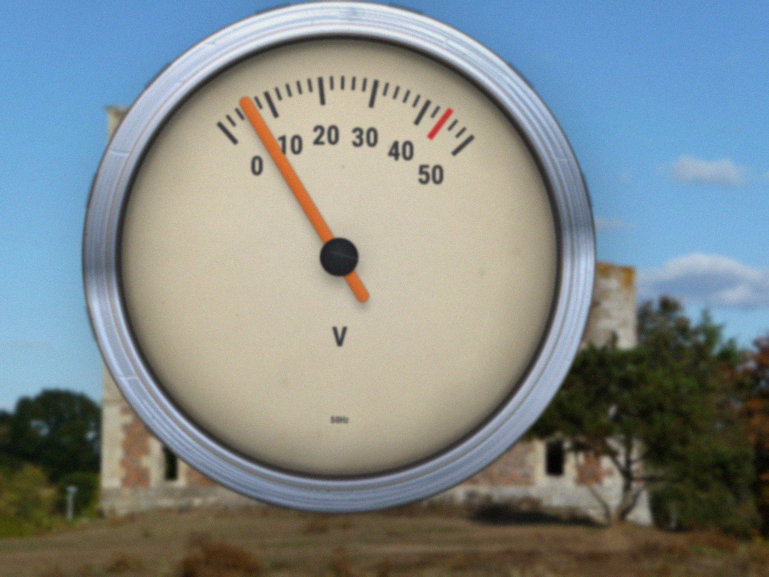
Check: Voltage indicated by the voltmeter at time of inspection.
6 V
